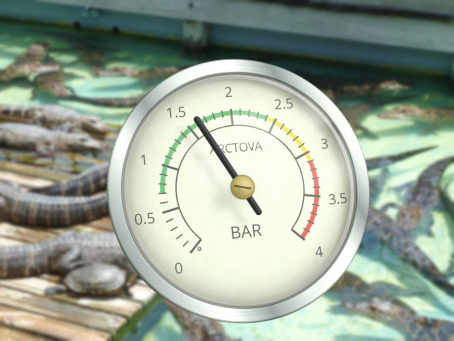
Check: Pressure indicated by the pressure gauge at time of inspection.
1.6 bar
